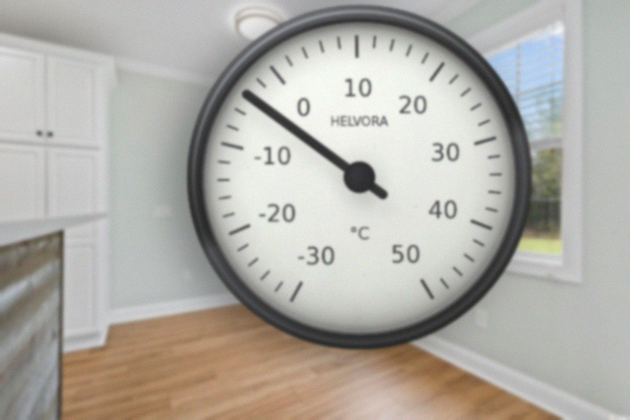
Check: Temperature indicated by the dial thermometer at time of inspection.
-4 °C
